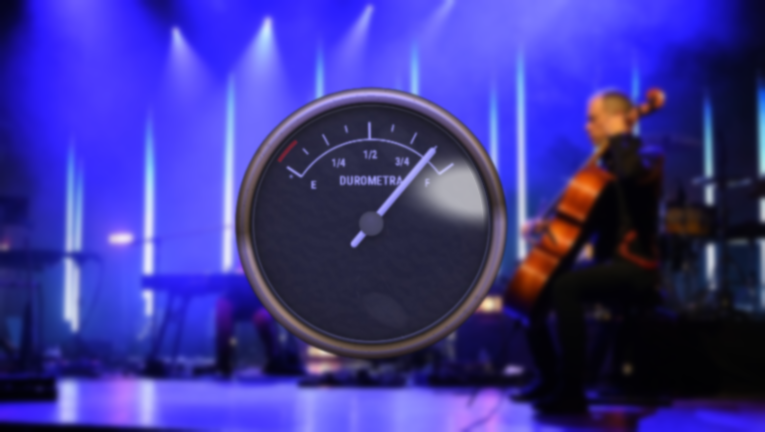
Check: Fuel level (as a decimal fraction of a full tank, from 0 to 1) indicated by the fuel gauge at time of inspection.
0.875
